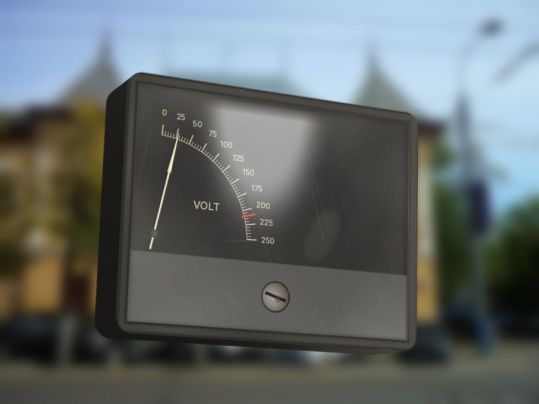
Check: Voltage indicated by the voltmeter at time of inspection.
25 V
